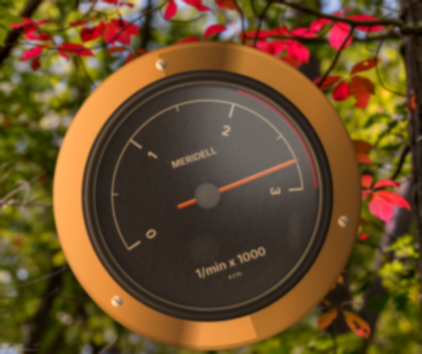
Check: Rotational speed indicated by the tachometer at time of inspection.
2750 rpm
